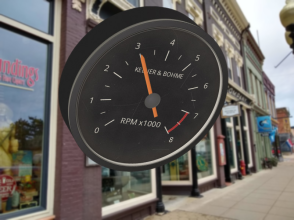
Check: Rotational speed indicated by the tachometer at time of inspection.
3000 rpm
